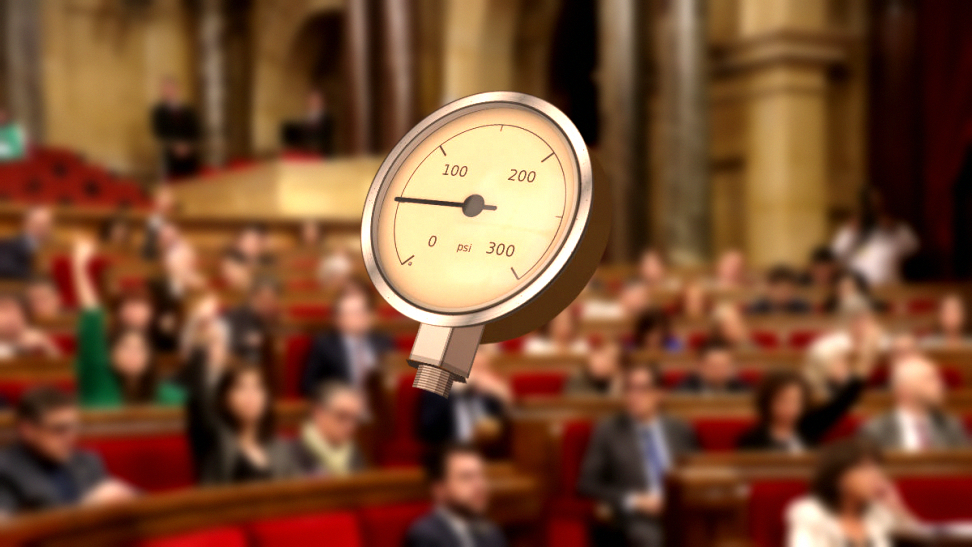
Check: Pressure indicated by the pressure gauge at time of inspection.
50 psi
